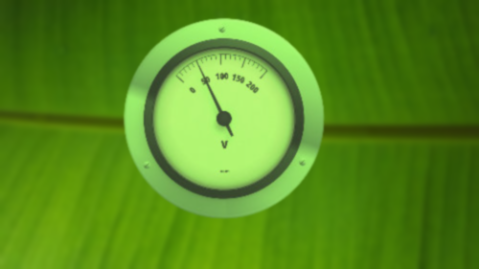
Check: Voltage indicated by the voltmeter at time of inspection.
50 V
